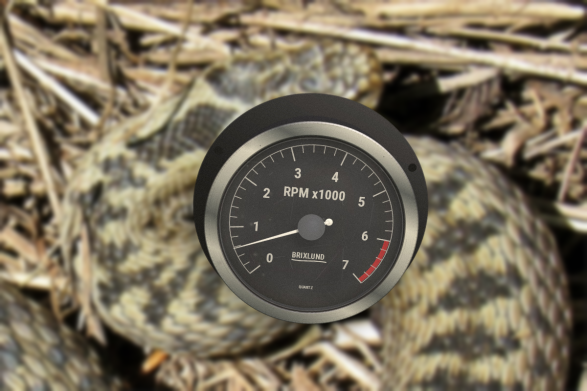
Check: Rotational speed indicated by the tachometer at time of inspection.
600 rpm
